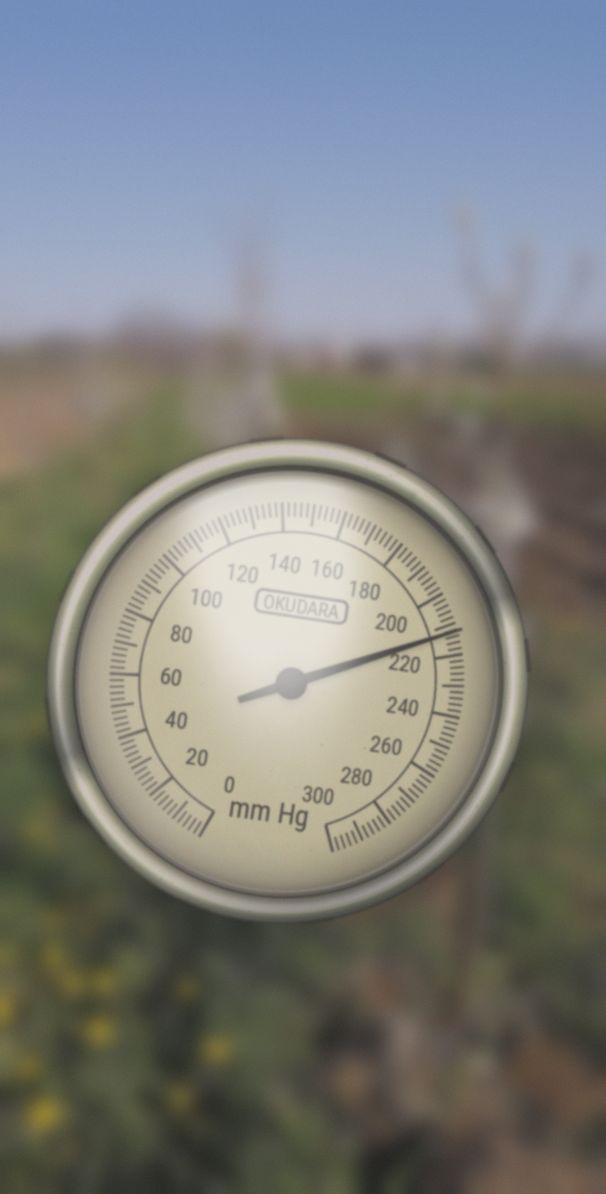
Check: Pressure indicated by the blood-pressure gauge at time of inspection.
212 mmHg
